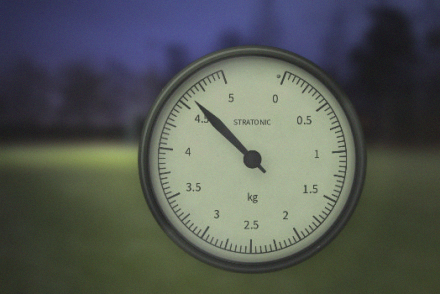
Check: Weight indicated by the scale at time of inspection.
4.6 kg
